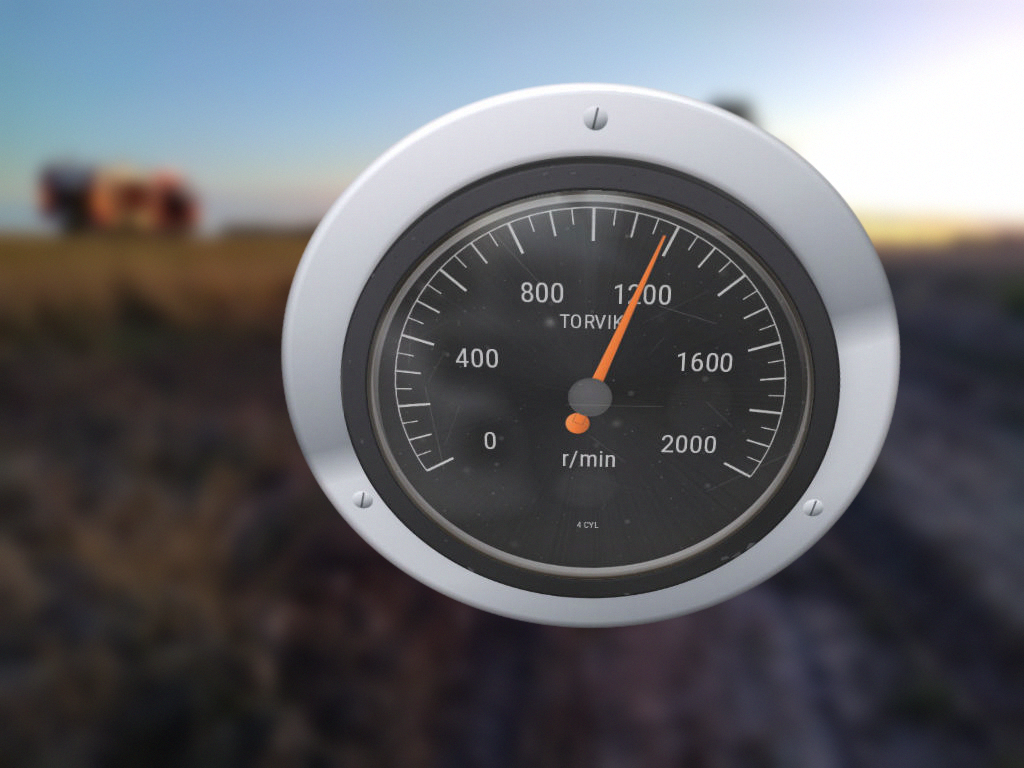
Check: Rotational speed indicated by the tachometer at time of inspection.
1175 rpm
